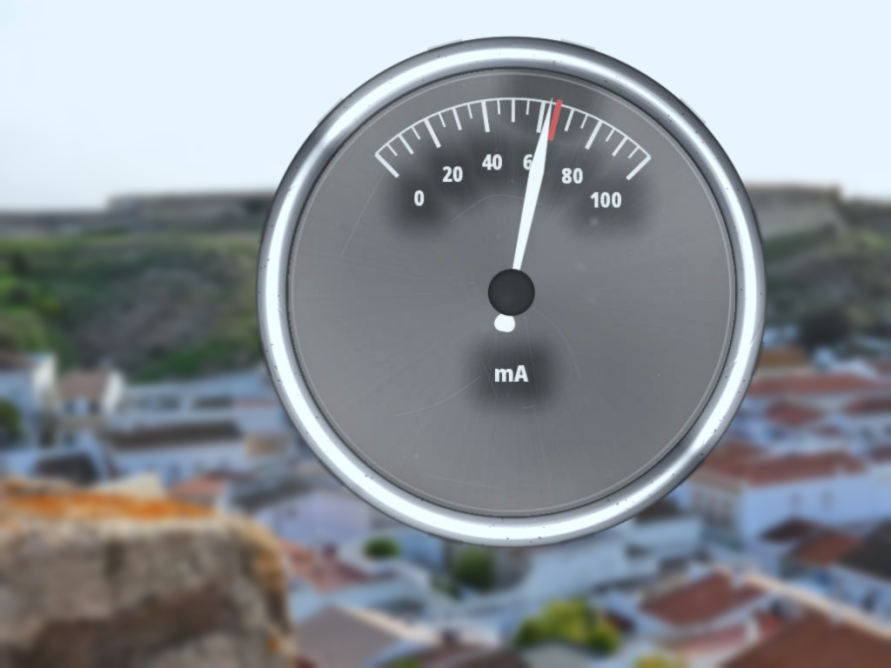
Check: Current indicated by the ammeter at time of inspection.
62.5 mA
